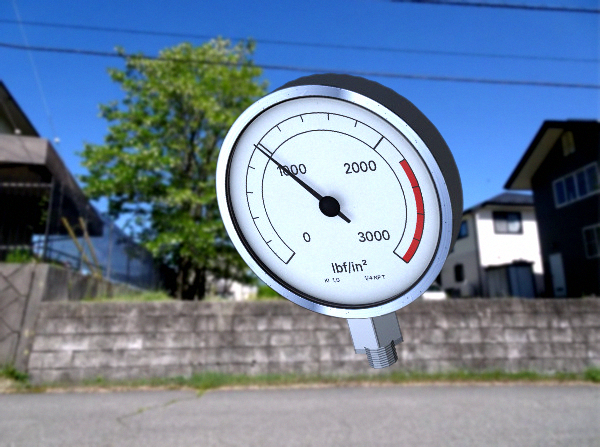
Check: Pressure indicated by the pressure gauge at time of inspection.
1000 psi
